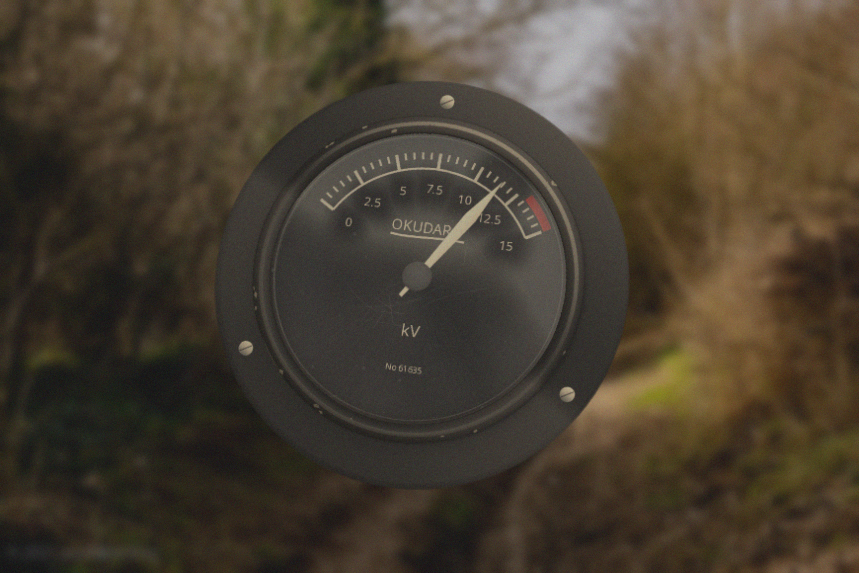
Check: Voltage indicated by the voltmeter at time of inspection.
11.5 kV
